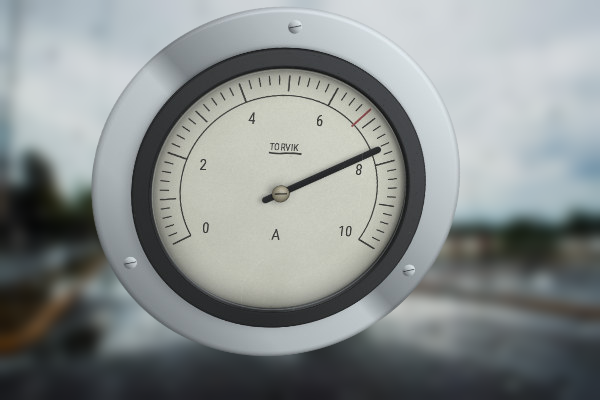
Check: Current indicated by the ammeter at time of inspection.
7.6 A
